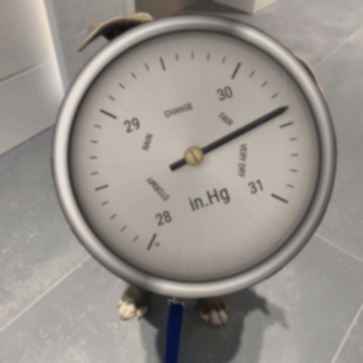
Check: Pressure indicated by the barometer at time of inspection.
30.4 inHg
